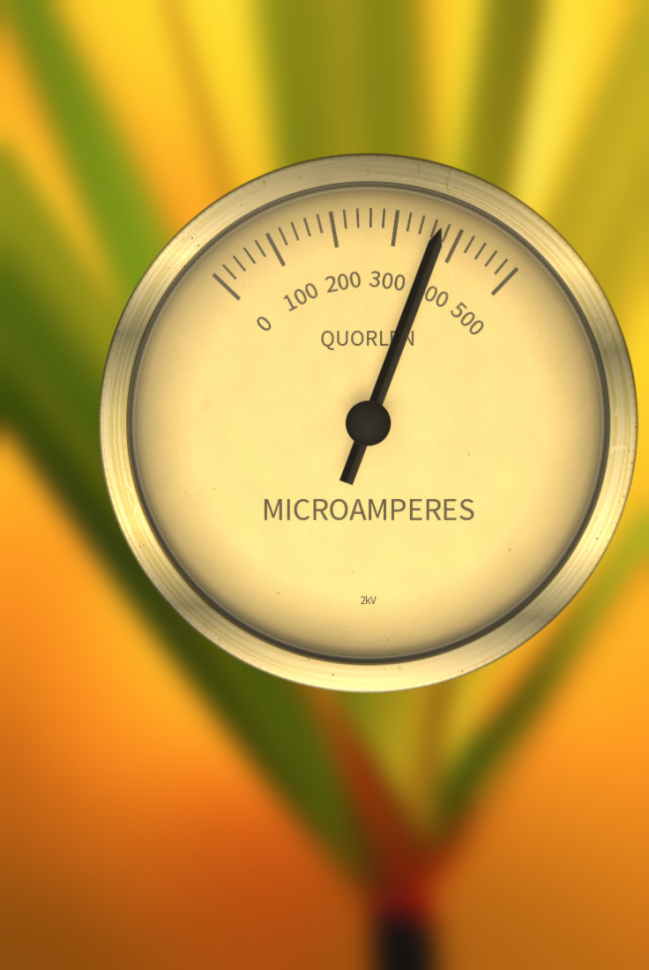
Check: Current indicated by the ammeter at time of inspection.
370 µA
